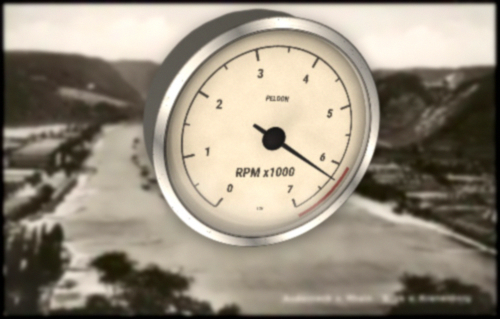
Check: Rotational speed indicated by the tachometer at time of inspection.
6250 rpm
